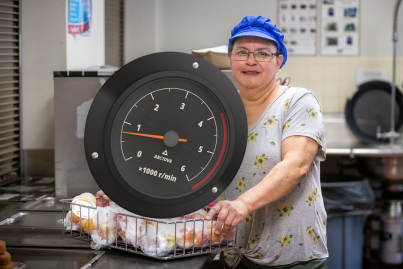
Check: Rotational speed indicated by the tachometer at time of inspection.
750 rpm
